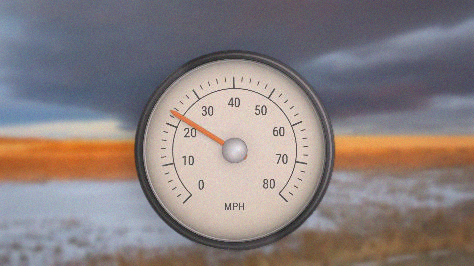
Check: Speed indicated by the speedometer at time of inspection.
23 mph
